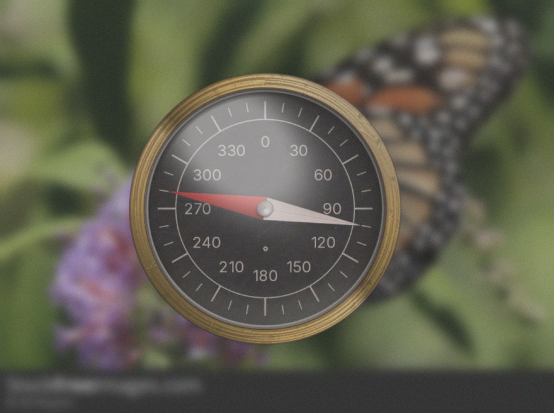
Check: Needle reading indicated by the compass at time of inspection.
280 °
